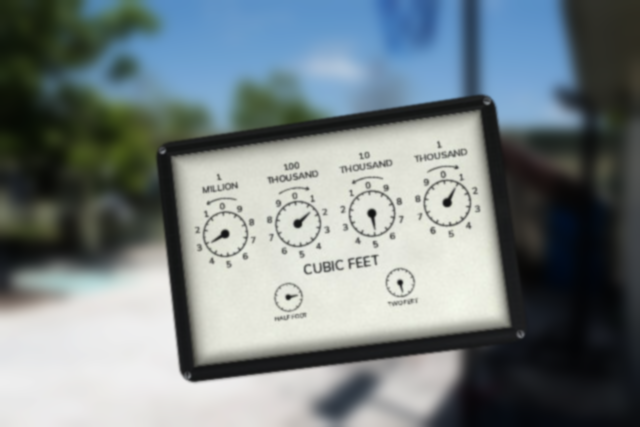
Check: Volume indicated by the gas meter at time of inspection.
315100 ft³
